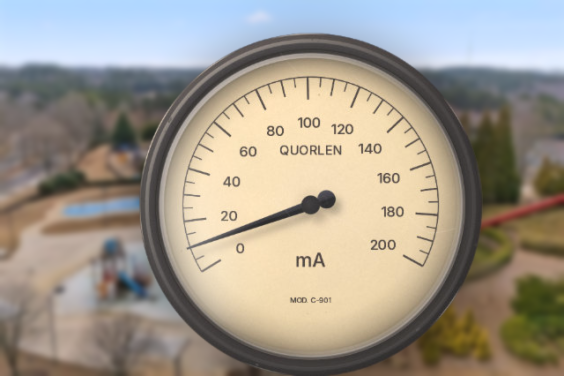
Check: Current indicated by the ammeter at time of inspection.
10 mA
